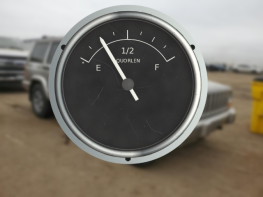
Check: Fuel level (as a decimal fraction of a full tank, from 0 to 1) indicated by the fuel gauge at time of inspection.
0.25
